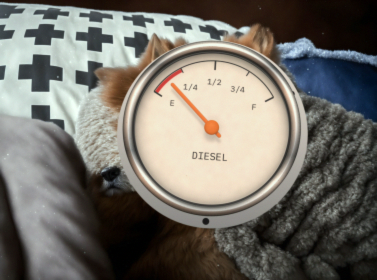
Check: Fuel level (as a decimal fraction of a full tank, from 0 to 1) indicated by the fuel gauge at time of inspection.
0.125
